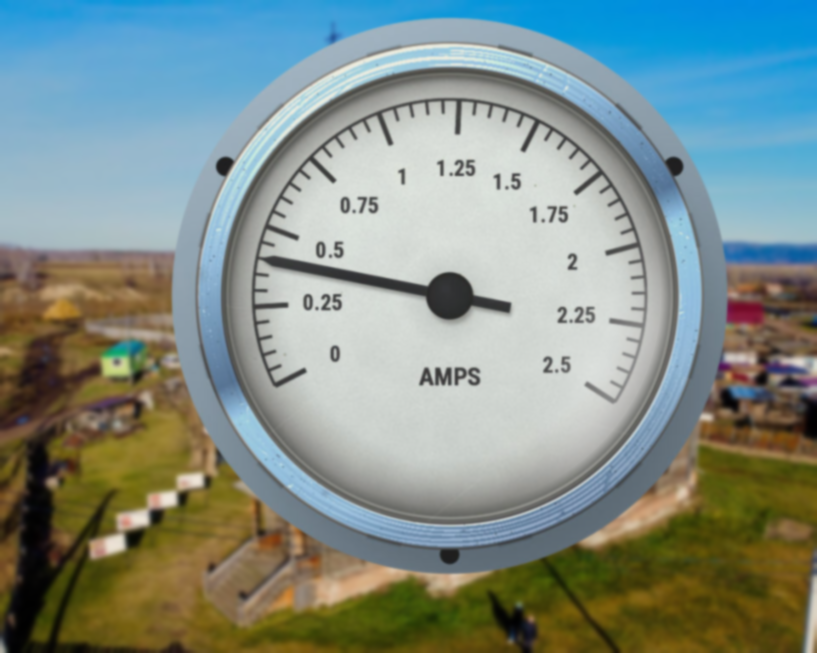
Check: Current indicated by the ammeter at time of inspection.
0.4 A
